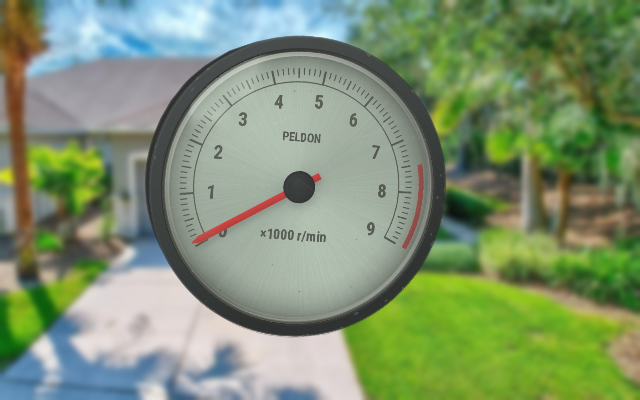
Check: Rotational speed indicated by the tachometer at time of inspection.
100 rpm
